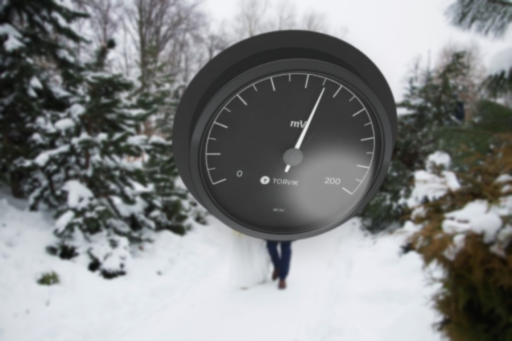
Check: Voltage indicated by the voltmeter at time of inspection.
110 mV
